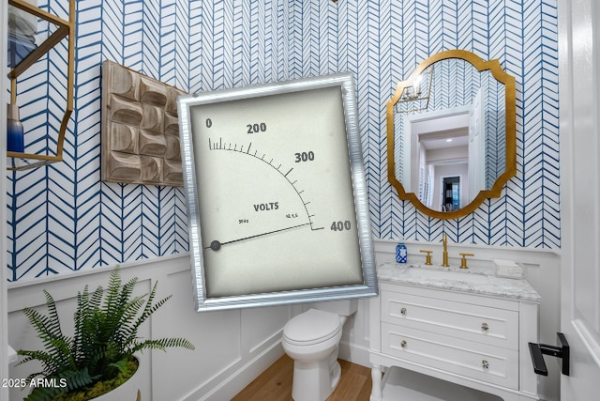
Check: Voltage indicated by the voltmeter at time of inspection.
390 V
